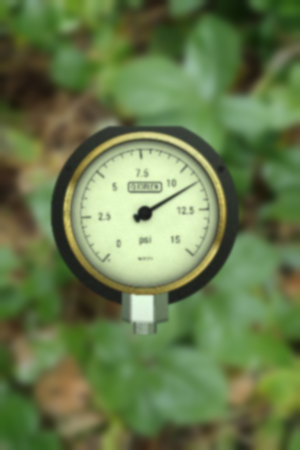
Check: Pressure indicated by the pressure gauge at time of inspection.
11 psi
